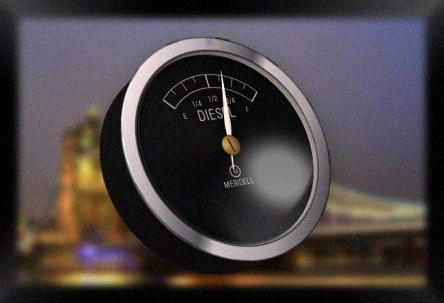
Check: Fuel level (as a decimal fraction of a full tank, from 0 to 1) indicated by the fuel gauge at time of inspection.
0.625
